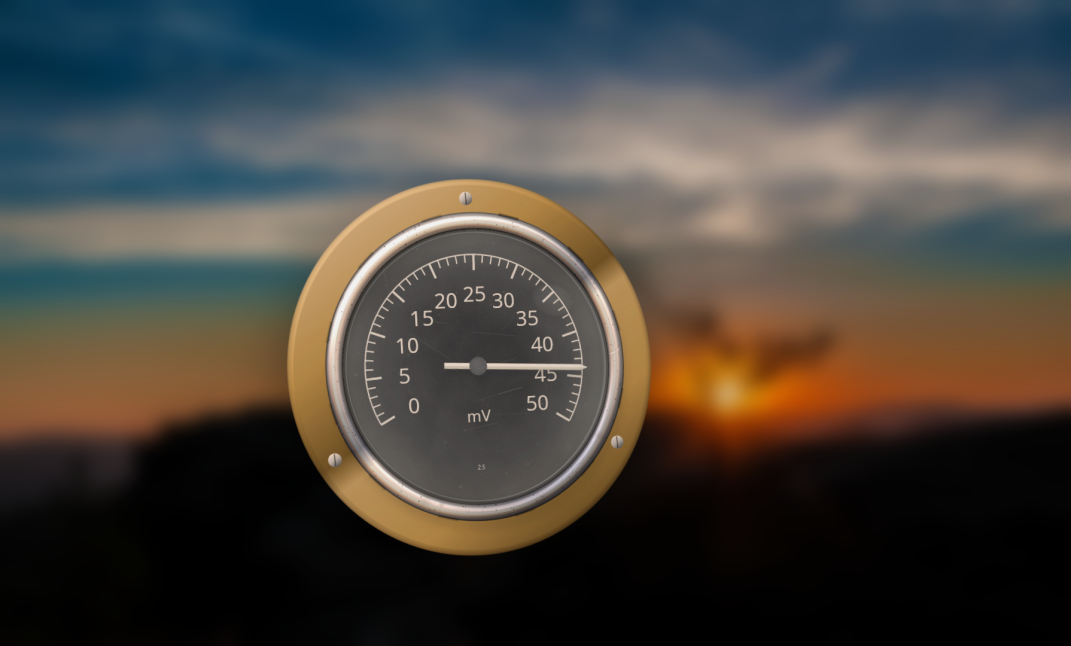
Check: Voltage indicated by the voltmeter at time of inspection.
44 mV
